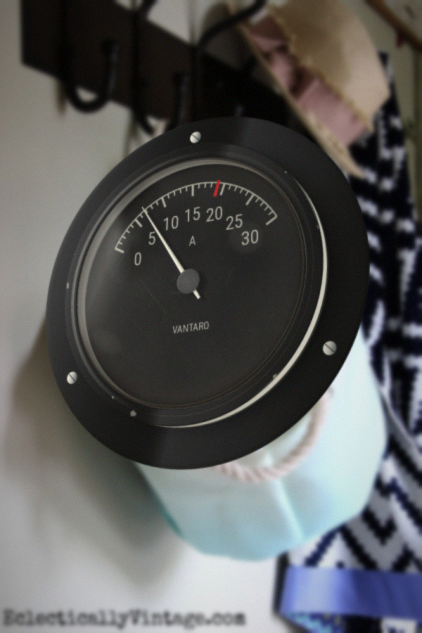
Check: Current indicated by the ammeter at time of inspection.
7 A
